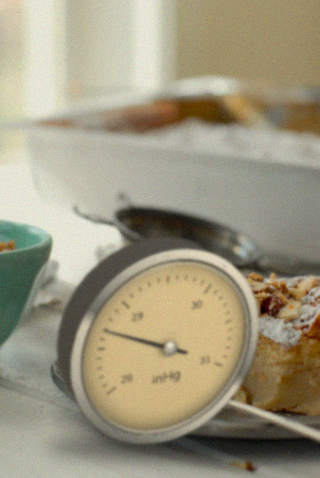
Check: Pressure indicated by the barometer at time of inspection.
28.7 inHg
